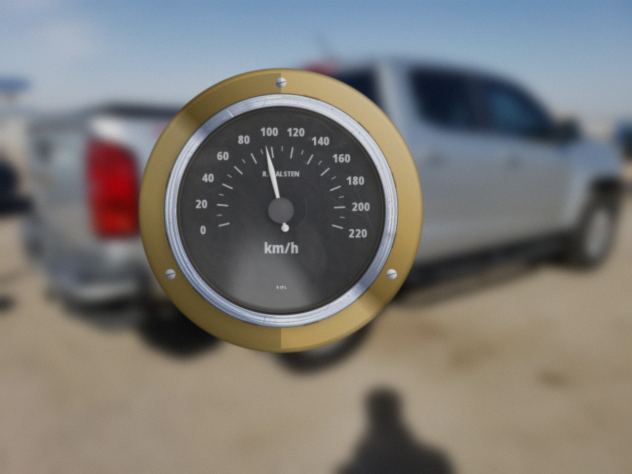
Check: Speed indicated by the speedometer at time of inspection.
95 km/h
